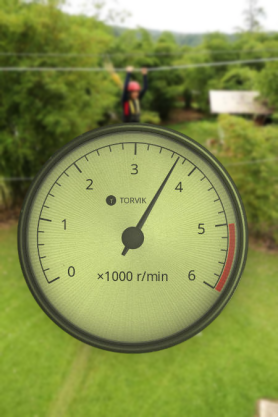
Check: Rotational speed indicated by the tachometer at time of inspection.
3700 rpm
